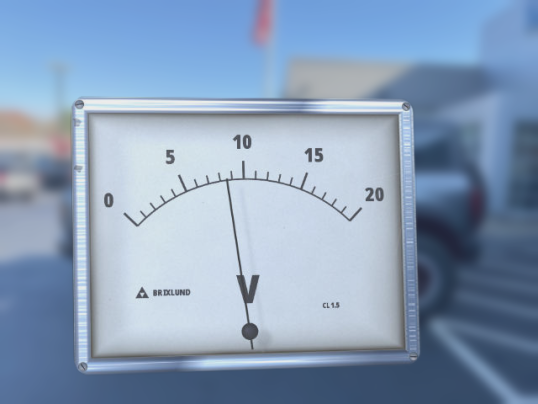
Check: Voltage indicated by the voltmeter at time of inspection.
8.5 V
